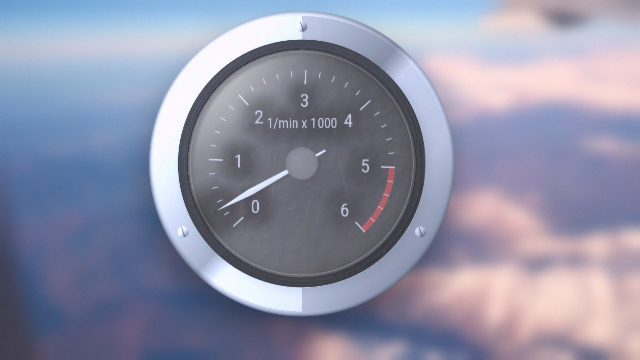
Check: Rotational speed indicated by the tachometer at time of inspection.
300 rpm
